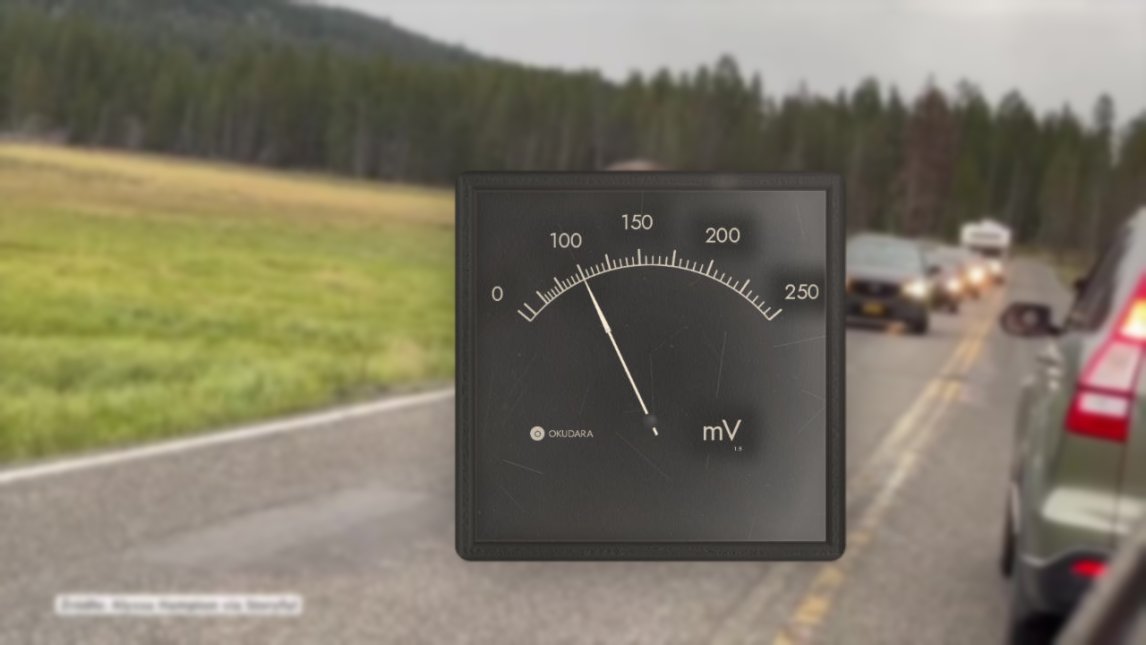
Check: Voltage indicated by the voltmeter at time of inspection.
100 mV
